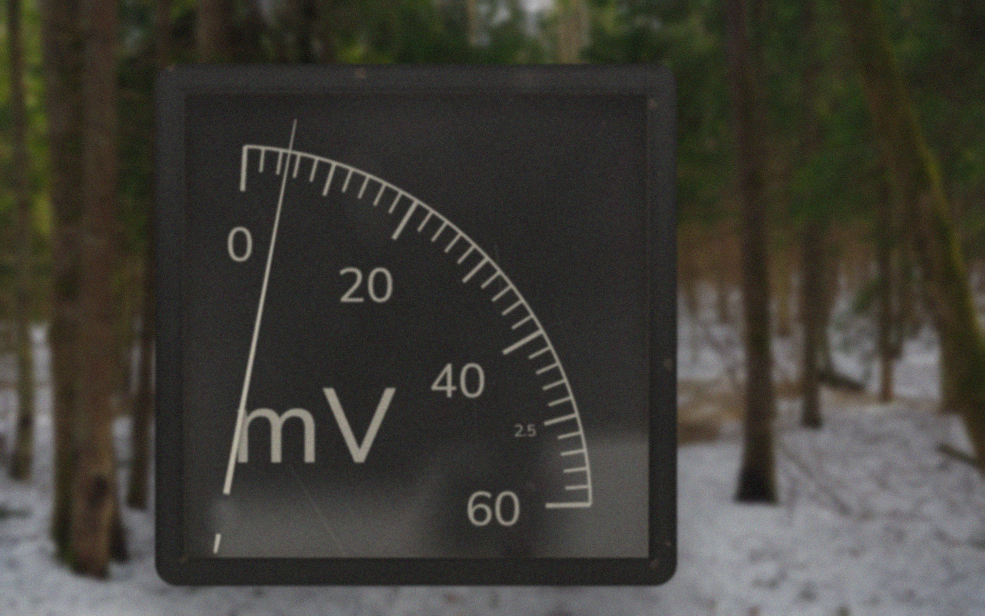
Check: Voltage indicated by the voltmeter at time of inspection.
5 mV
